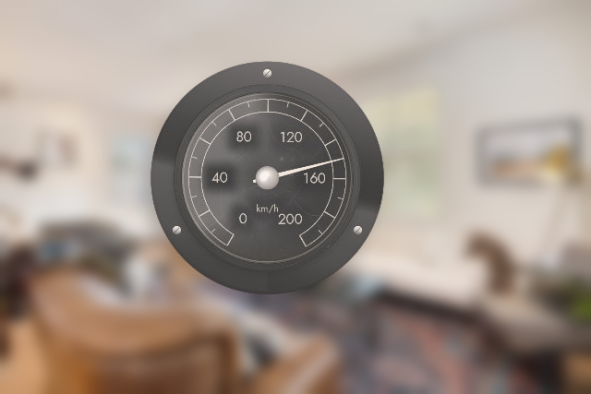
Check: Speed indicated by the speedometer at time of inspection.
150 km/h
